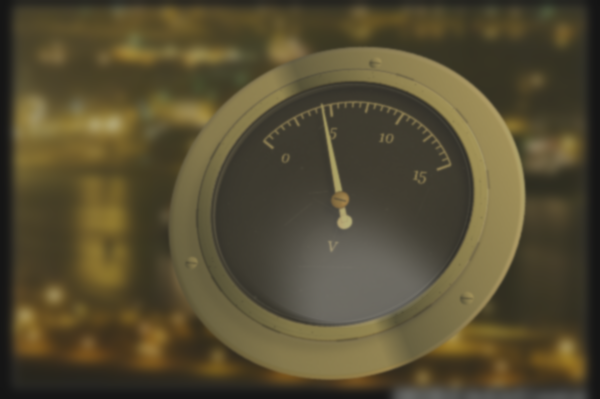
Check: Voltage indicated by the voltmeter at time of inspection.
4.5 V
